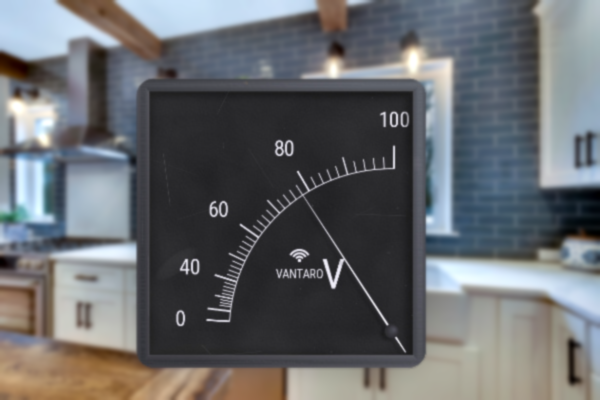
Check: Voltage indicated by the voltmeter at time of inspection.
78 V
